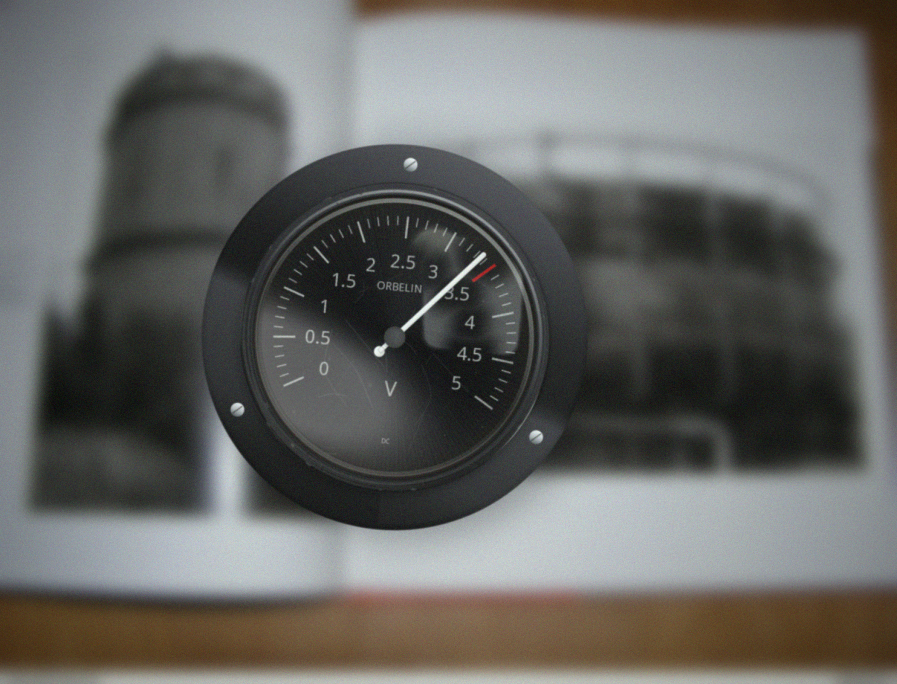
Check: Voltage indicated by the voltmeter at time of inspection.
3.35 V
